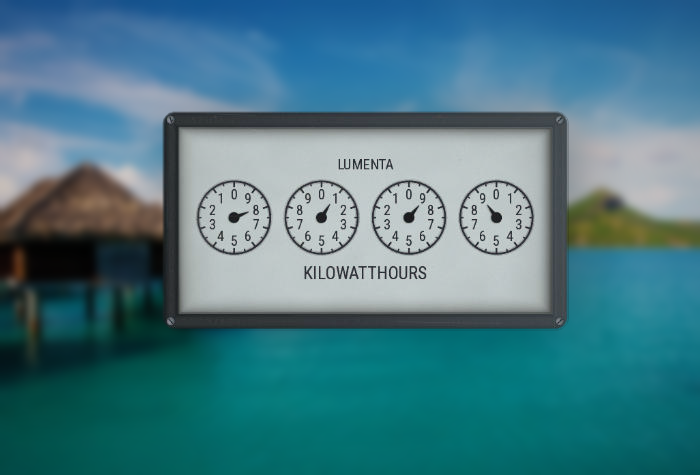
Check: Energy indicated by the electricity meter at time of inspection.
8089 kWh
